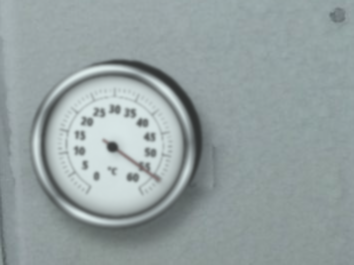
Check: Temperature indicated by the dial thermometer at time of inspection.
55 °C
